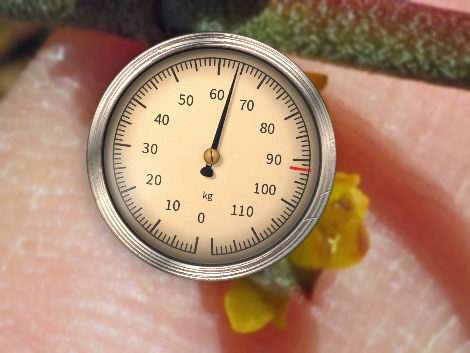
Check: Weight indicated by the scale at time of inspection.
64 kg
